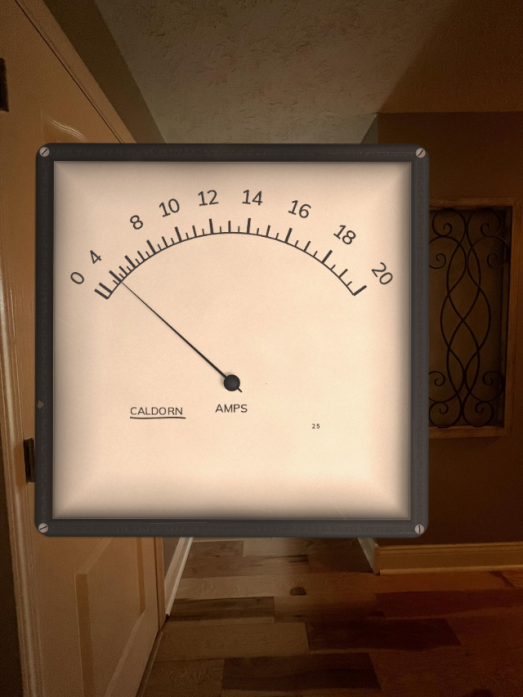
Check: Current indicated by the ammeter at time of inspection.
4 A
